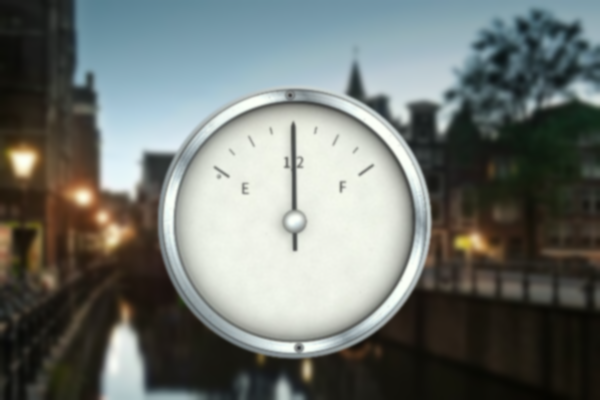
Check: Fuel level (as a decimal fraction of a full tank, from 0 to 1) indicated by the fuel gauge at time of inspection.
0.5
